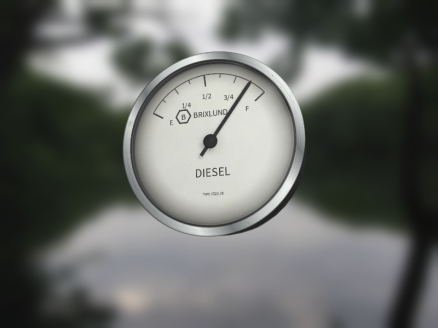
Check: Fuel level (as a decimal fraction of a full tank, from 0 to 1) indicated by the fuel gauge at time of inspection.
0.875
